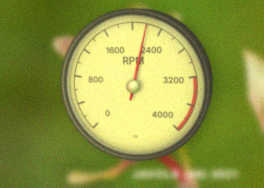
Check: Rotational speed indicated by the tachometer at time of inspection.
2200 rpm
